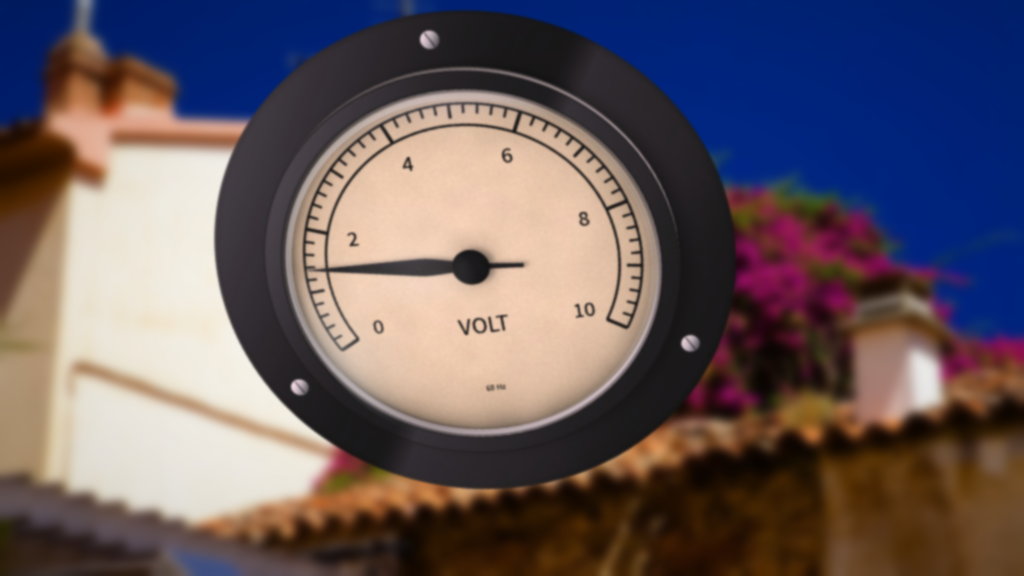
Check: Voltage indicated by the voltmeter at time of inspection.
1.4 V
